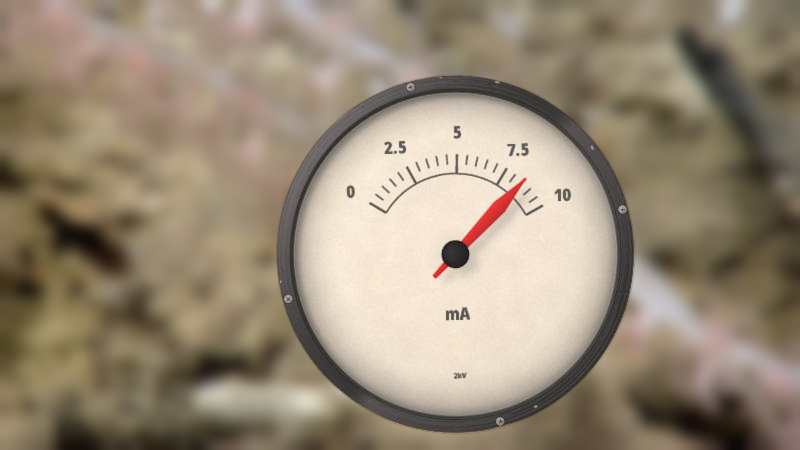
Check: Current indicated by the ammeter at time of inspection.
8.5 mA
